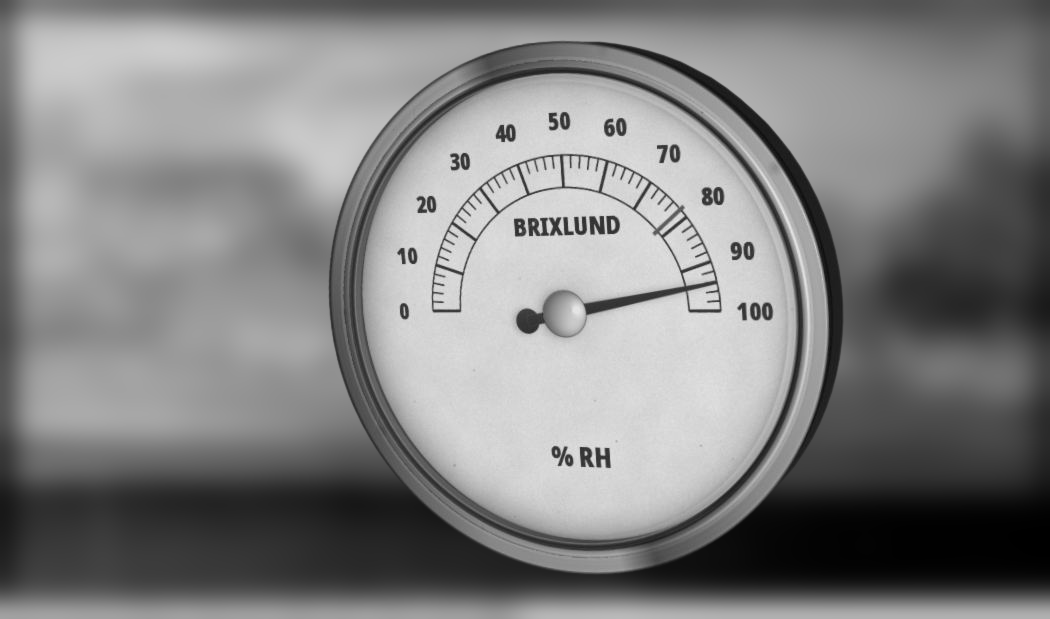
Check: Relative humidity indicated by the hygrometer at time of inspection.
94 %
